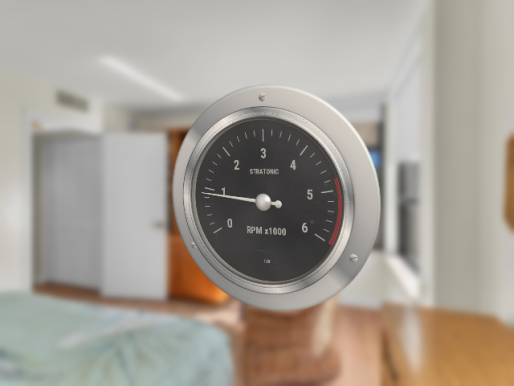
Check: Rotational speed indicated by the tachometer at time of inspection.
900 rpm
